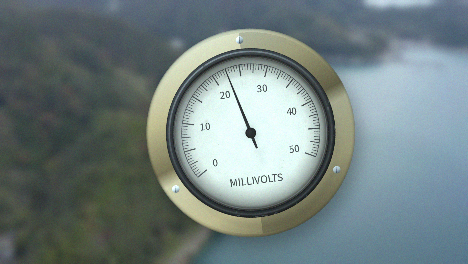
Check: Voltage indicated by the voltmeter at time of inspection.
22.5 mV
